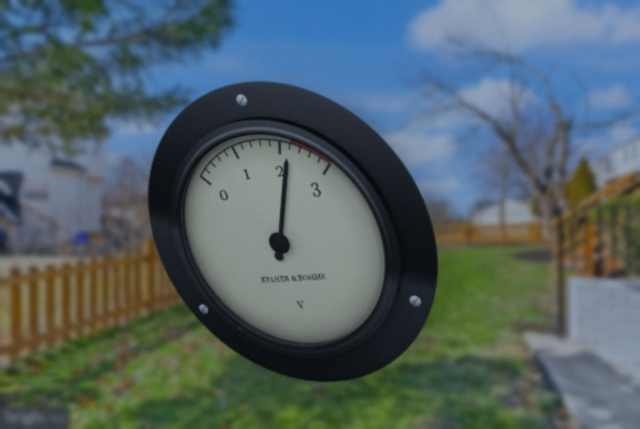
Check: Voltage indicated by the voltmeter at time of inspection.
2.2 V
